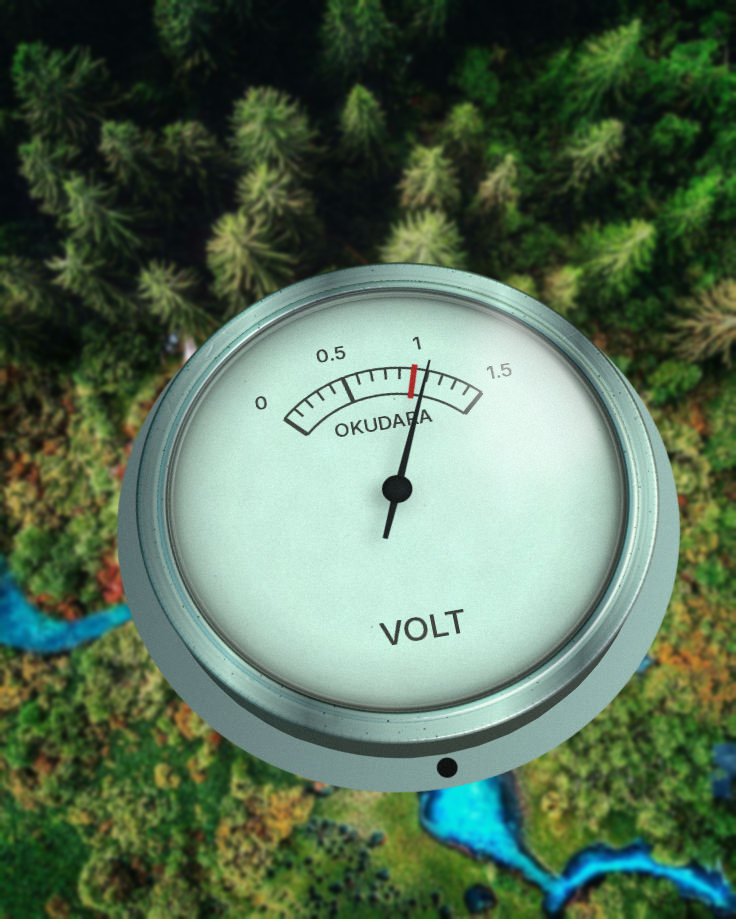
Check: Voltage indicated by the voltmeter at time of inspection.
1.1 V
